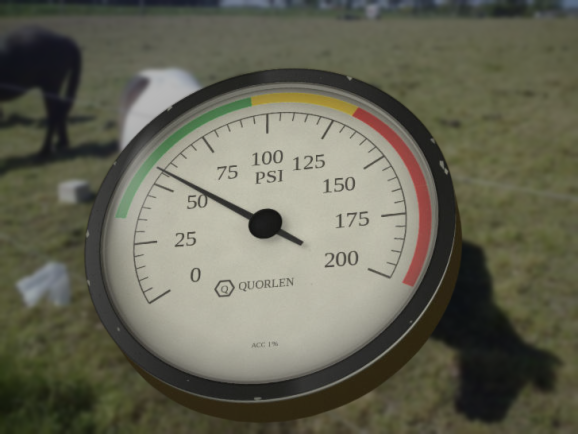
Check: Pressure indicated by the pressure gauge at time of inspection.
55 psi
